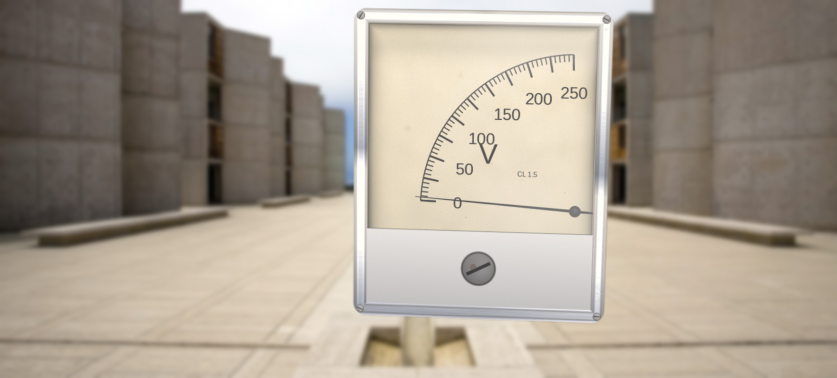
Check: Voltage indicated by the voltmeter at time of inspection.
5 V
